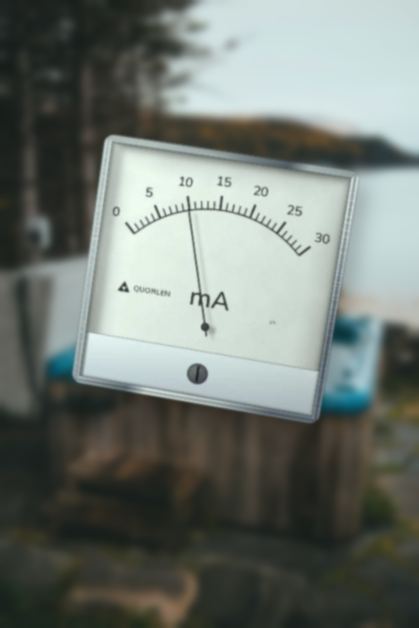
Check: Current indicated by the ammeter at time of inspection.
10 mA
